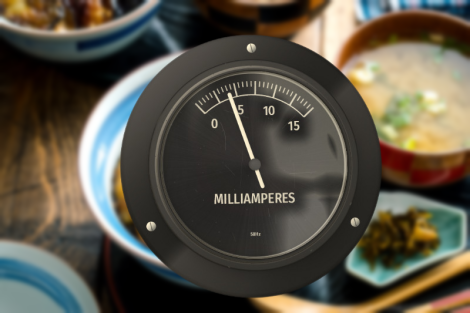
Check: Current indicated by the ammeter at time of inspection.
4 mA
